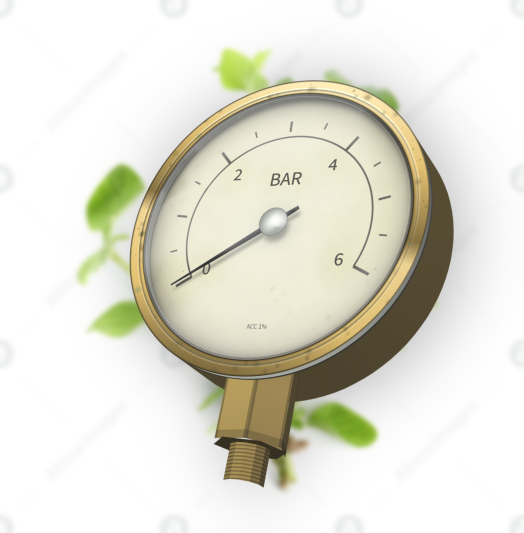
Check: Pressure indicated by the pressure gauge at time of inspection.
0 bar
